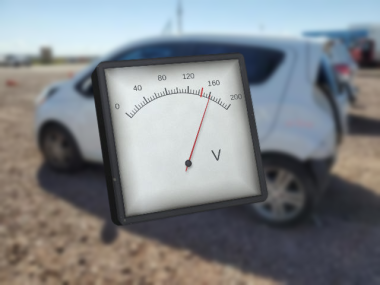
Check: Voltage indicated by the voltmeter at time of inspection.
160 V
